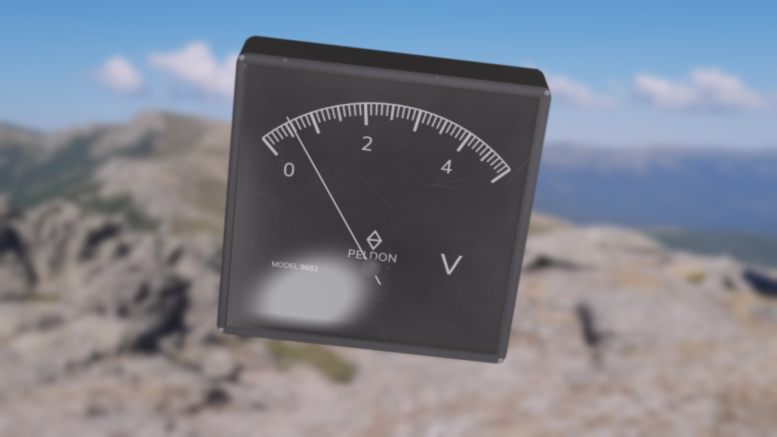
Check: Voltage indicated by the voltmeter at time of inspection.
0.6 V
